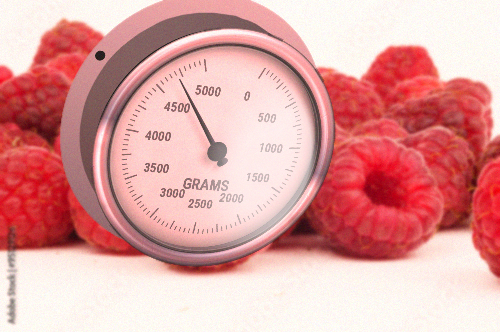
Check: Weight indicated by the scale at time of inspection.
4700 g
